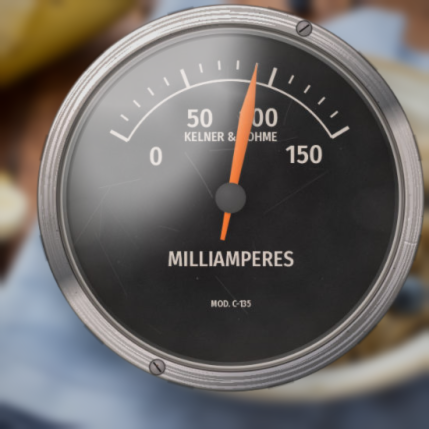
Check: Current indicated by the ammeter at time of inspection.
90 mA
